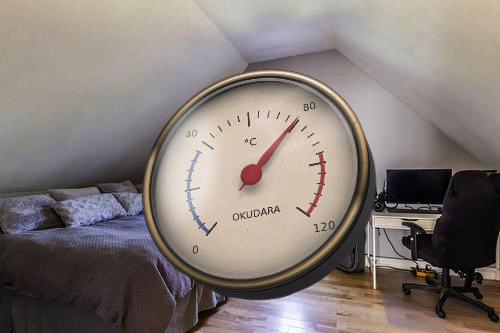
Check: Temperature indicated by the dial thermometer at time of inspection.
80 °C
